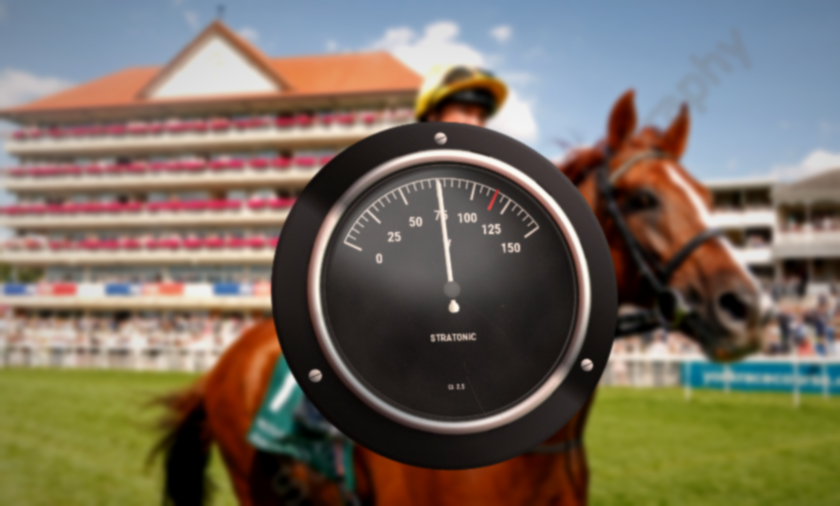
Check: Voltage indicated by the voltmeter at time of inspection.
75 V
